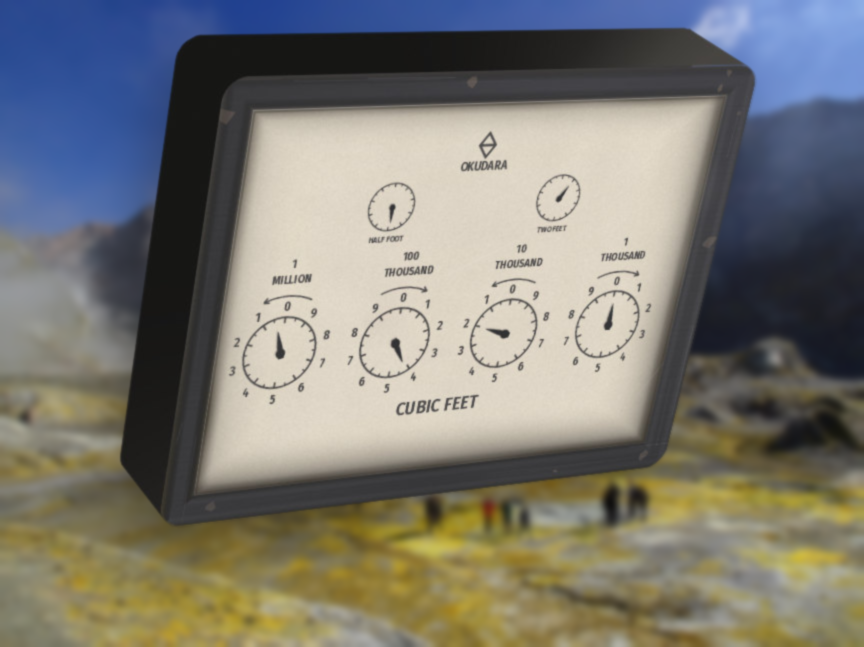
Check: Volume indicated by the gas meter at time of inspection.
42000 ft³
